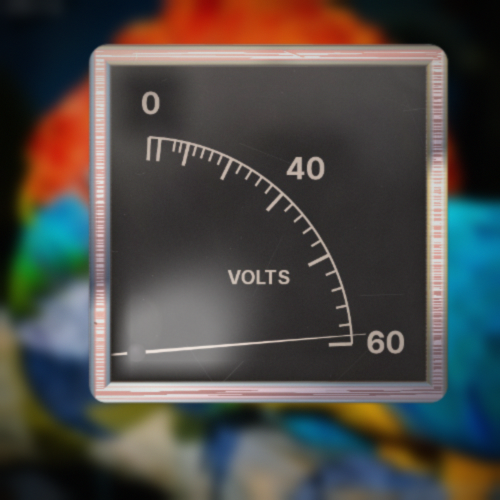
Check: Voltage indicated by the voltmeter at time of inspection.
59 V
